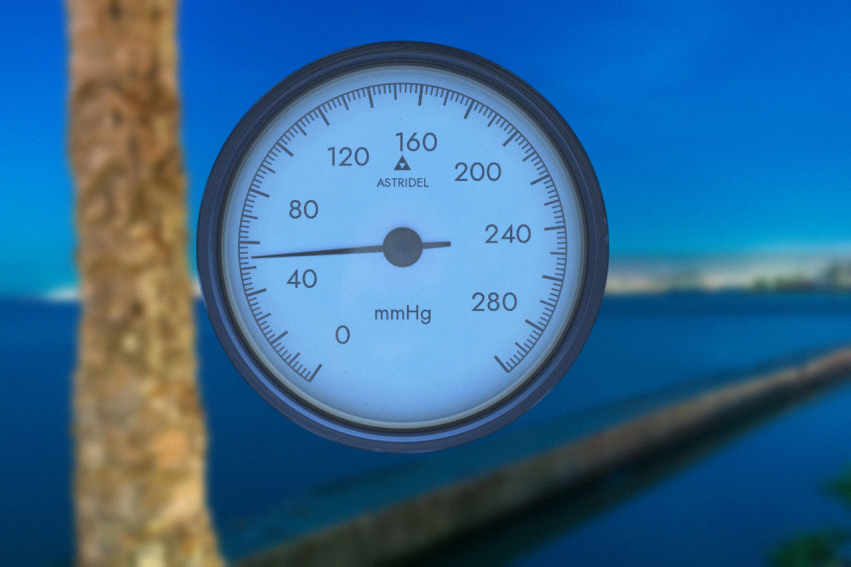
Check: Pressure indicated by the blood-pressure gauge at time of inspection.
54 mmHg
